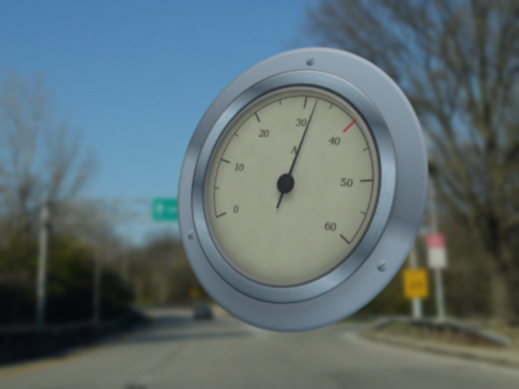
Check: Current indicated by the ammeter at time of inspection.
32.5 A
